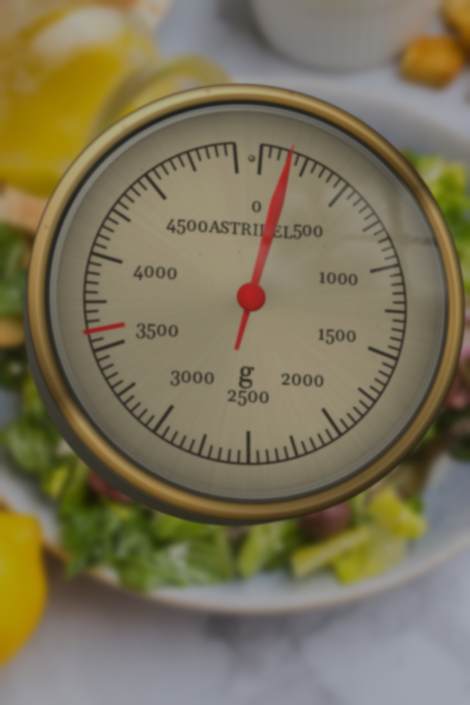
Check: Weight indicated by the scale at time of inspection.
150 g
